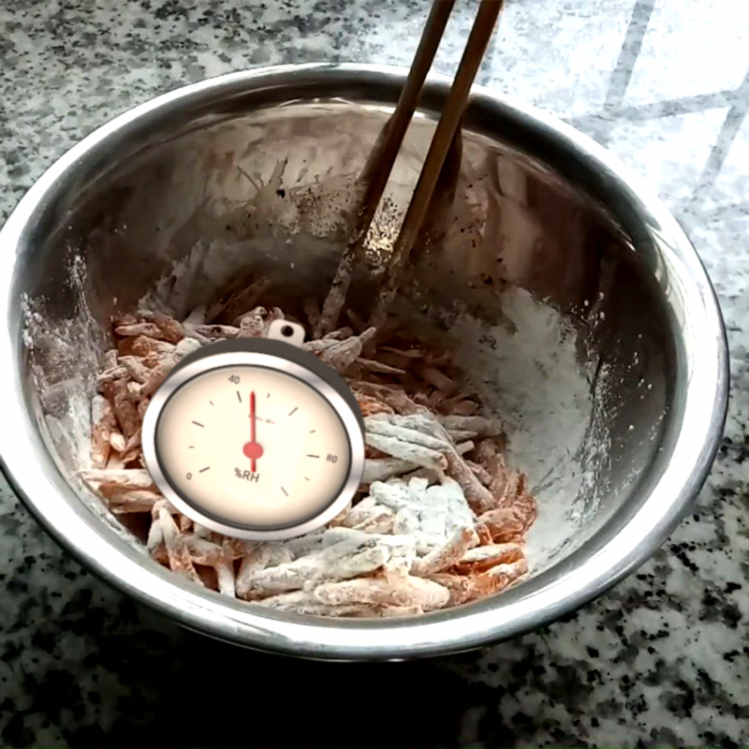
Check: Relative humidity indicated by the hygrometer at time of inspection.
45 %
